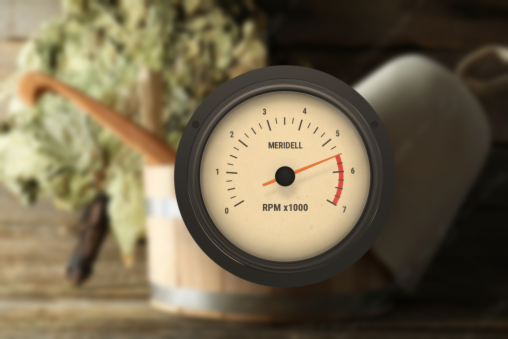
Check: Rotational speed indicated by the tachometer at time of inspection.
5500 rpm
